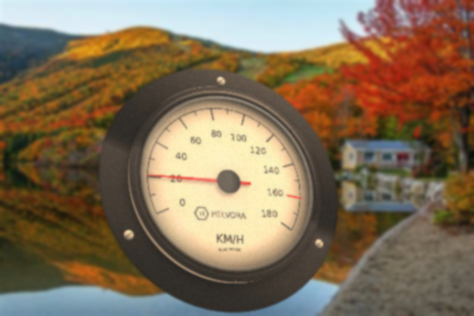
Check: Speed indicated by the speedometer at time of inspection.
20 km/h
